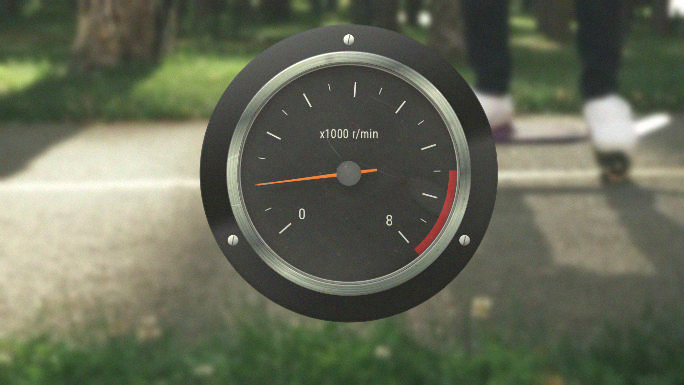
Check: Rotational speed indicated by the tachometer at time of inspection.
1000 rpm
